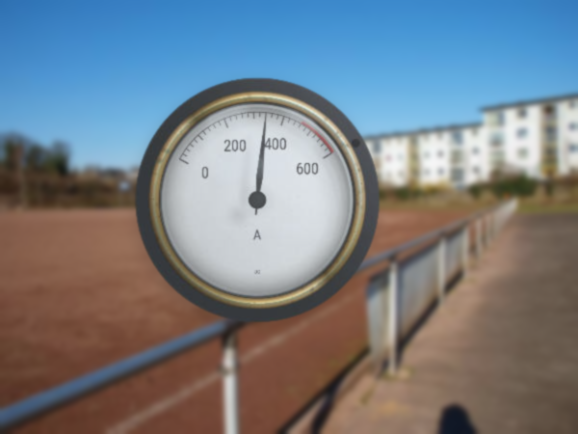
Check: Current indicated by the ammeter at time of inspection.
340 A
